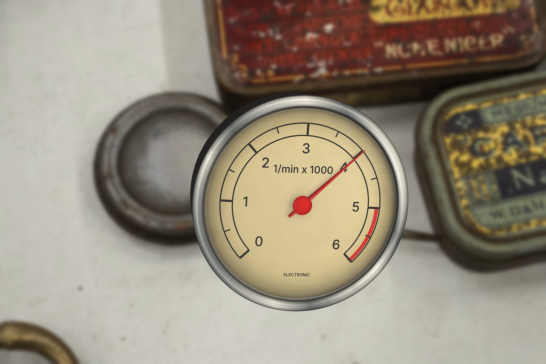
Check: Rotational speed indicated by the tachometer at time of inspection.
4000 rpm
